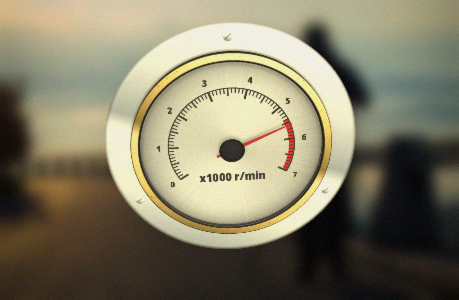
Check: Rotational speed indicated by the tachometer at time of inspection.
5500 rpm
